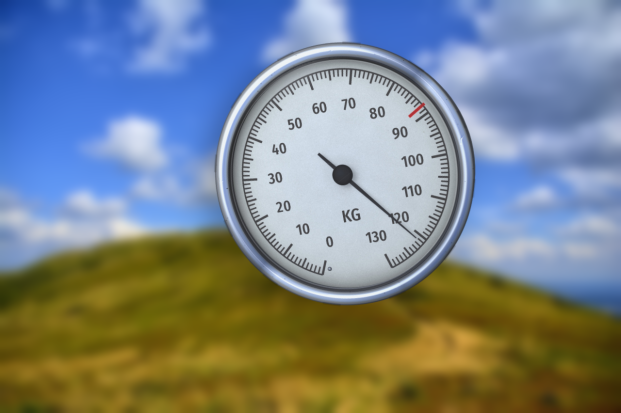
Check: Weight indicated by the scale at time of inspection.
121 kg
